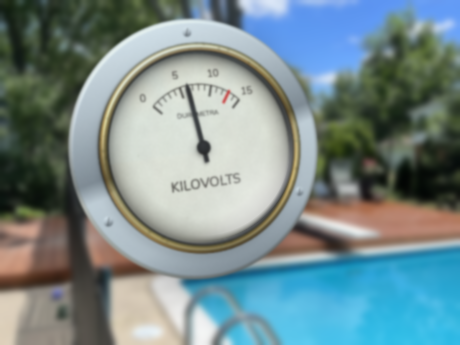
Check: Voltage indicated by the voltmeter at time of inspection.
6 kV
